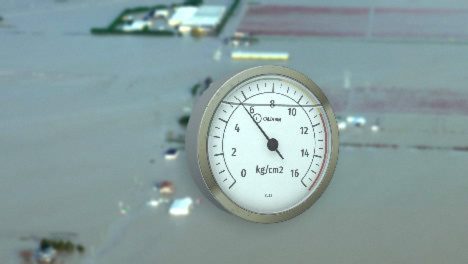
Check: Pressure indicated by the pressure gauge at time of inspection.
5.5 kg/cm²
